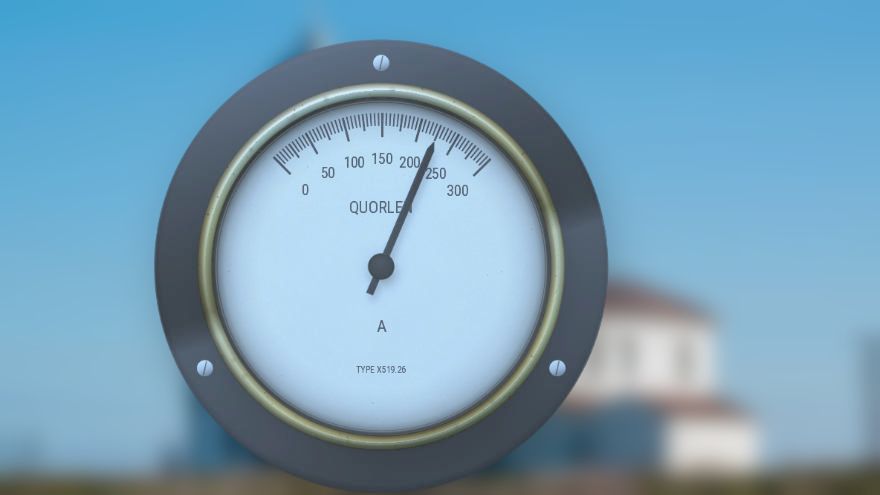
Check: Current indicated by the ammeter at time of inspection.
225 A
